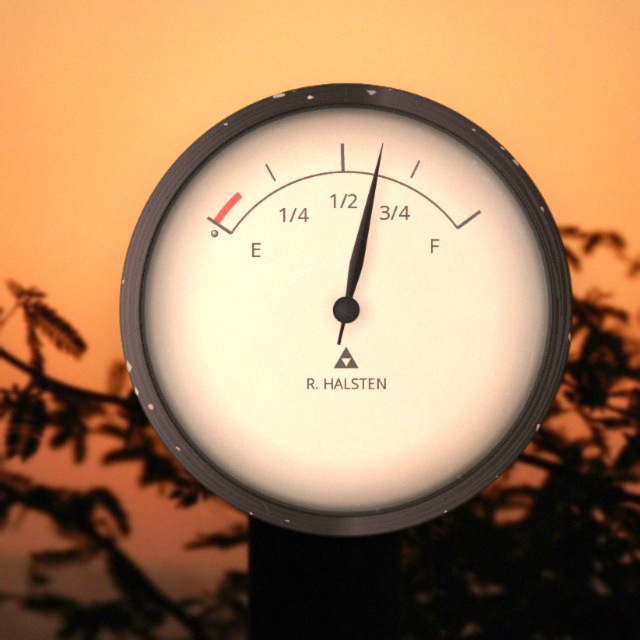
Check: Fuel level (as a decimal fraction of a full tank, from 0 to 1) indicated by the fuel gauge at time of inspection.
0.625
